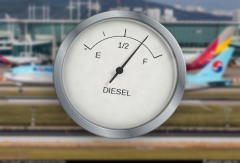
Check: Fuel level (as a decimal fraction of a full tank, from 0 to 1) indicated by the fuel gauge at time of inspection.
0.75
